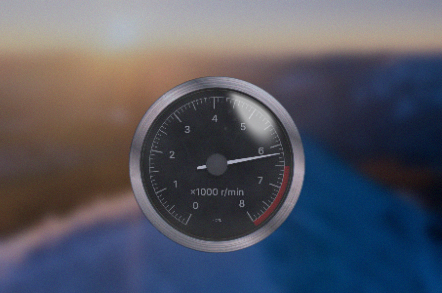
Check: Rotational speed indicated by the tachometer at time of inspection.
6200 rpm
